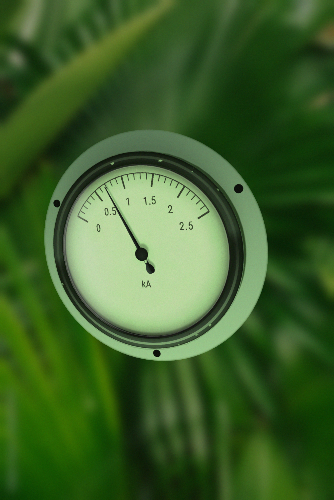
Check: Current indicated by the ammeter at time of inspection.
0.7 kA
